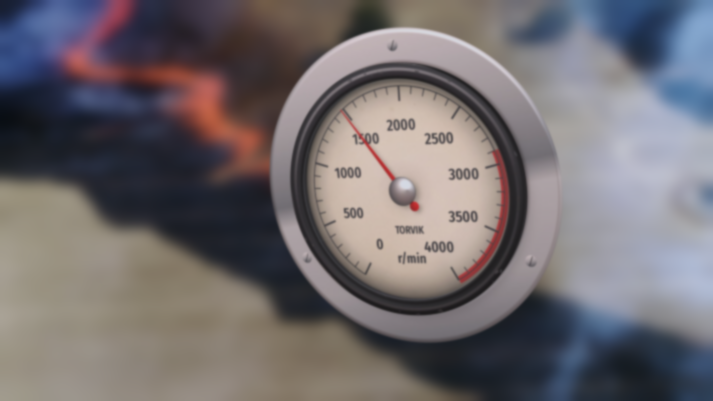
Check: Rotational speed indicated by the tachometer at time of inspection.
1500 rpm
